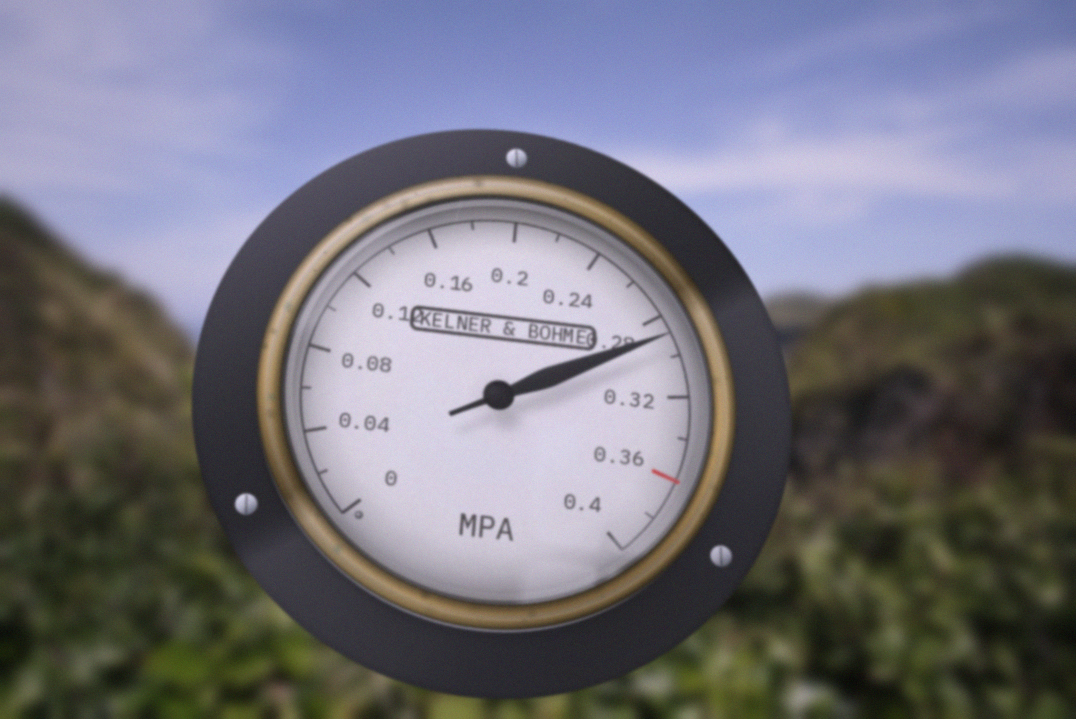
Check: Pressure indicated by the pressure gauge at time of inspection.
0.29 MPa
